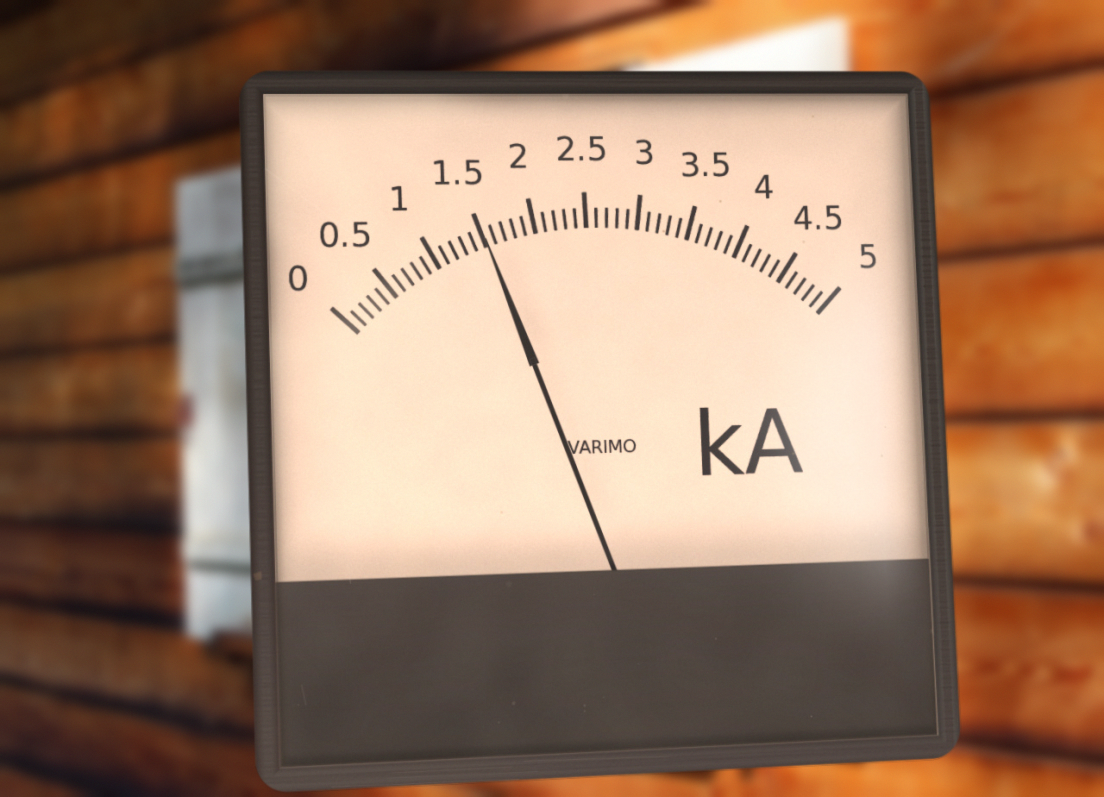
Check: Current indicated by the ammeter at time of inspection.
1.5 kA
